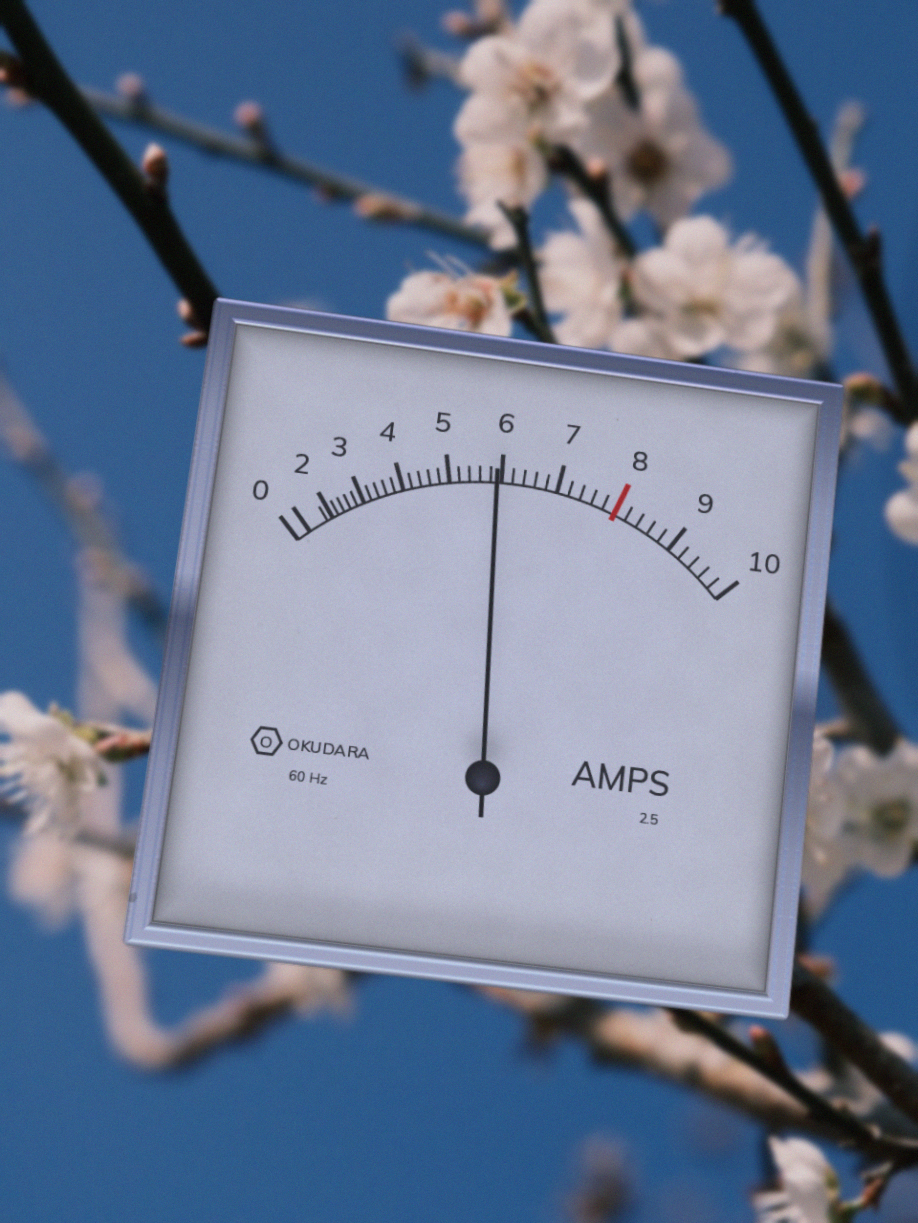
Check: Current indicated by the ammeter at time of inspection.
5.9 A
